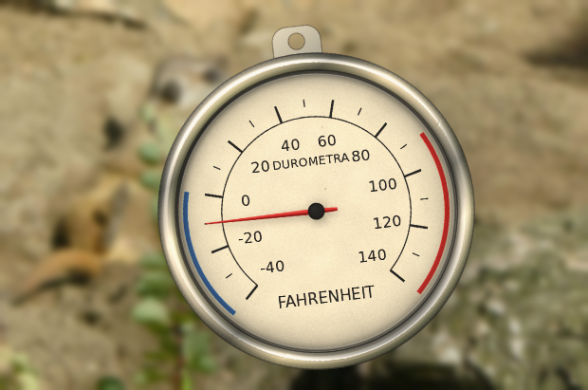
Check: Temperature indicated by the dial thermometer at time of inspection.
-10 °F
